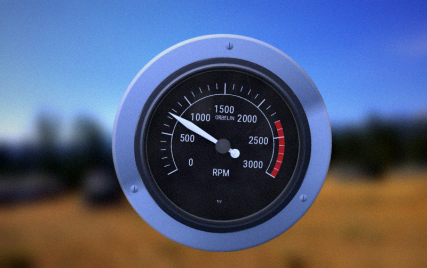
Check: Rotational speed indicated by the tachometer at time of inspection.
750 rpm
